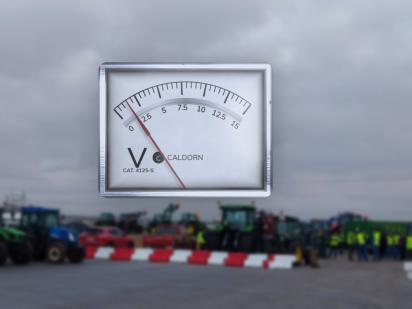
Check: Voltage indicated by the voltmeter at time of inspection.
1.5 V
